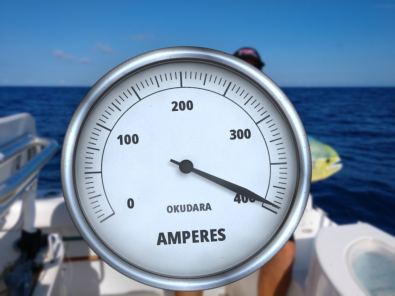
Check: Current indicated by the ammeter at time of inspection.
395 A
